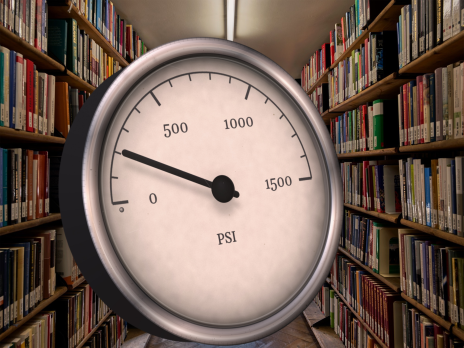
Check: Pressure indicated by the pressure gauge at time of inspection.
200 psi
